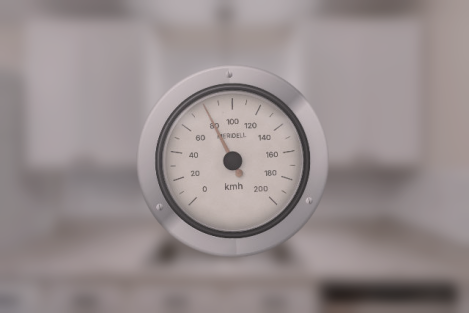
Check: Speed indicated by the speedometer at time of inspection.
80 km/h
